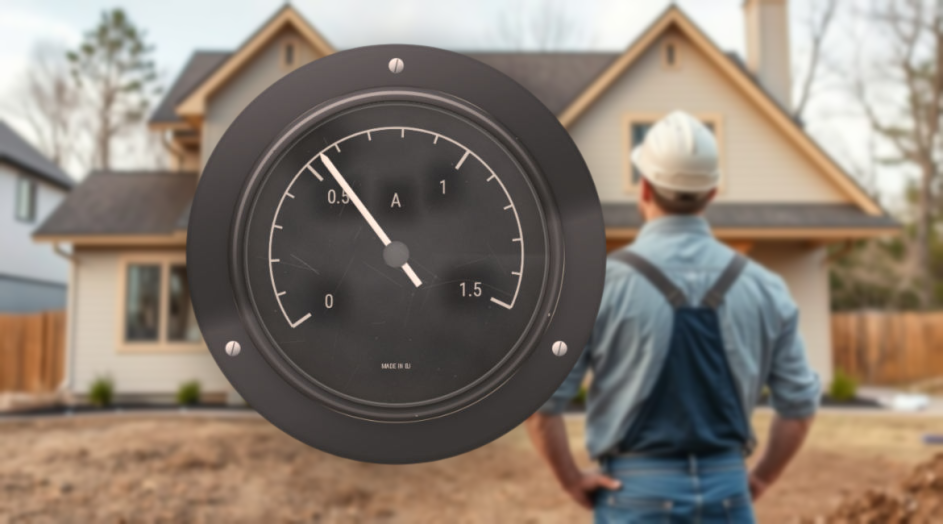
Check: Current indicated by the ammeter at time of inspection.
0.55 A
